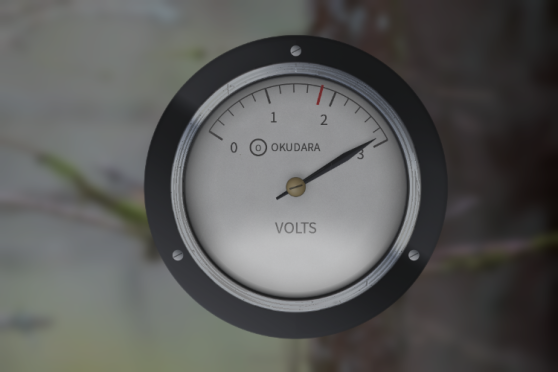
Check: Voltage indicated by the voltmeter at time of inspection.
2.9 V
